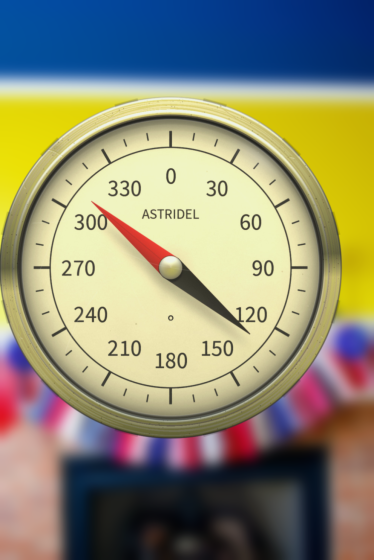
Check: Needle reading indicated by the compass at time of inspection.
310 °
